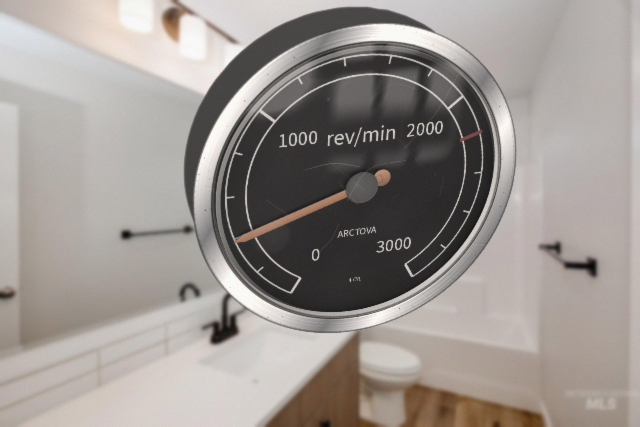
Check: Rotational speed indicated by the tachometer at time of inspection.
400 rpm
